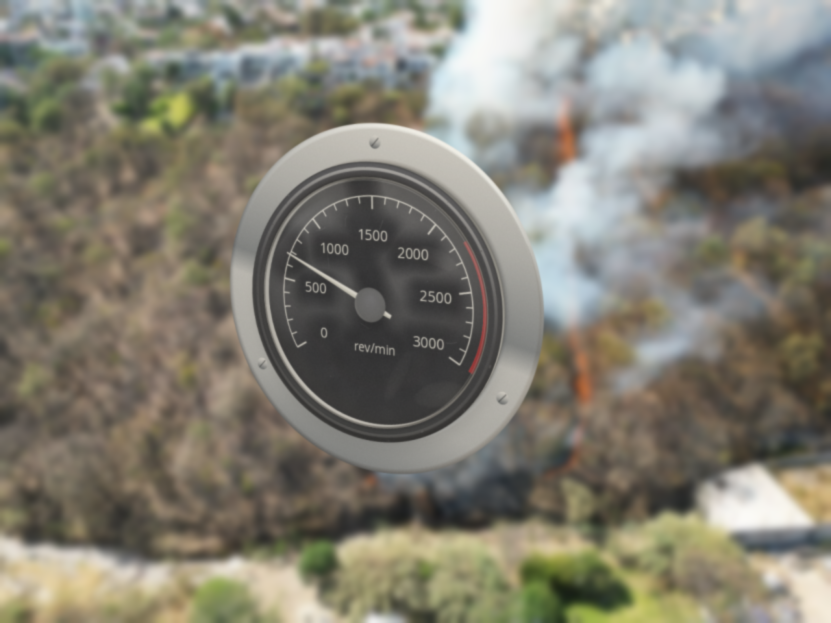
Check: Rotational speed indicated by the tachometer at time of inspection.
700 rpm
